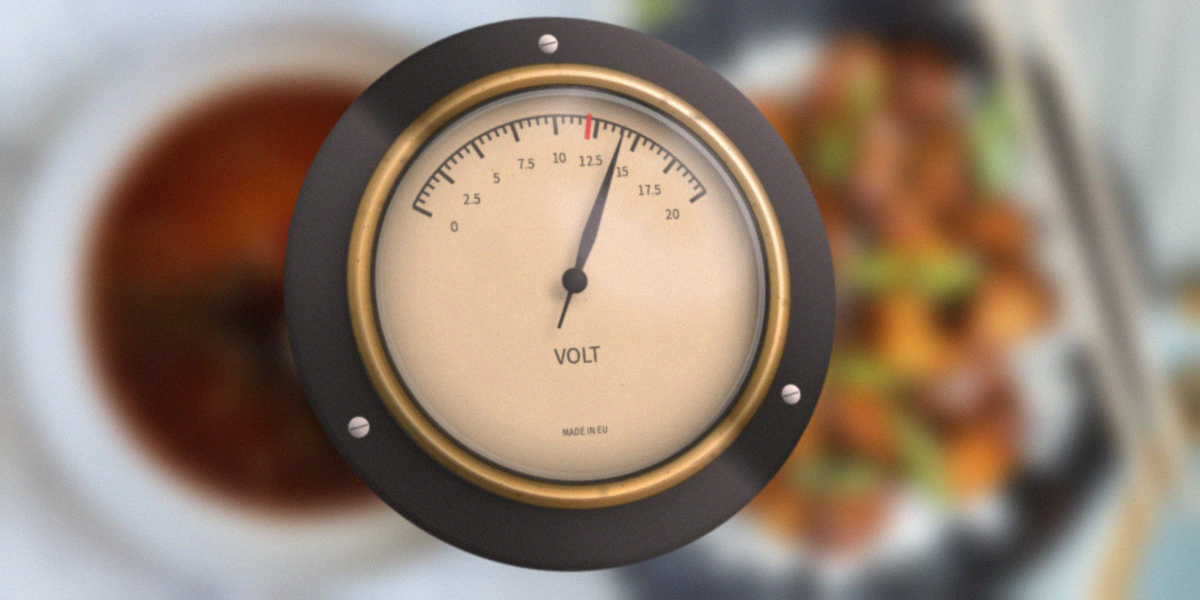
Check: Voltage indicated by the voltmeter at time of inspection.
14 V
